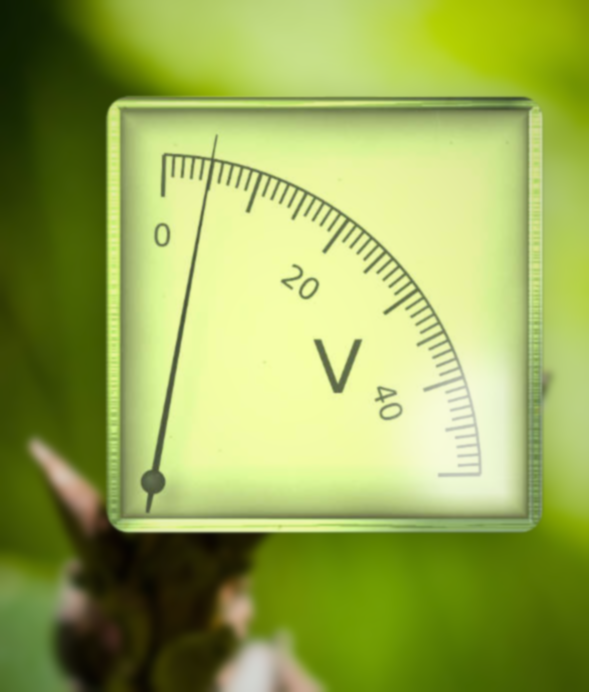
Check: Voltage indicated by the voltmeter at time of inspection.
5 V
